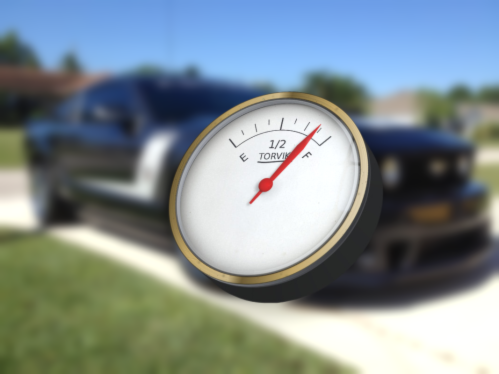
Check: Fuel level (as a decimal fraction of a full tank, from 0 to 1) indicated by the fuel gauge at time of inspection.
0.875
